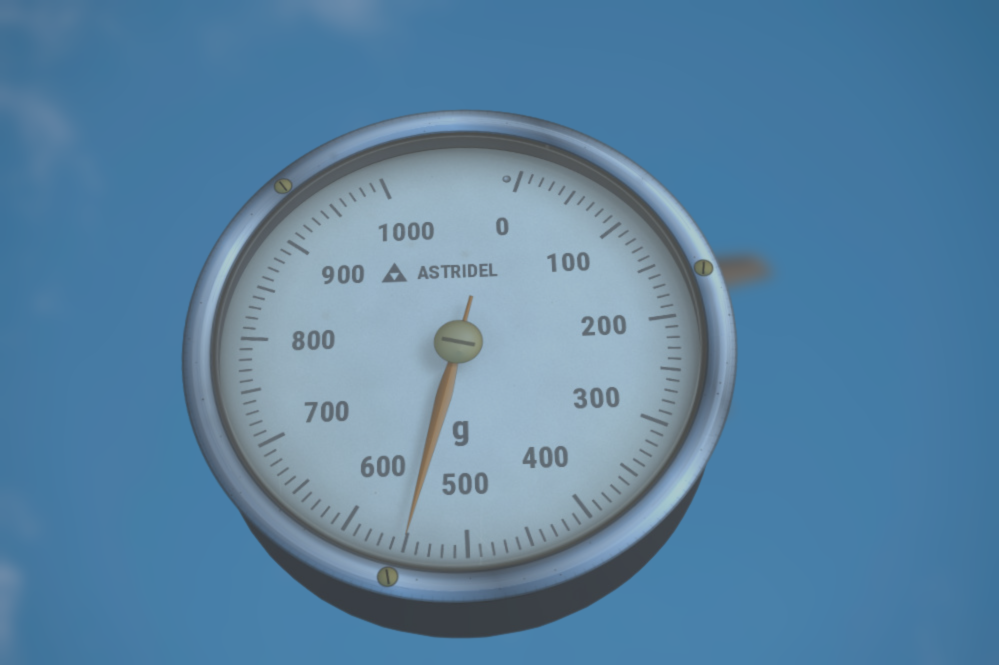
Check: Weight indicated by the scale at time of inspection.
550 g
